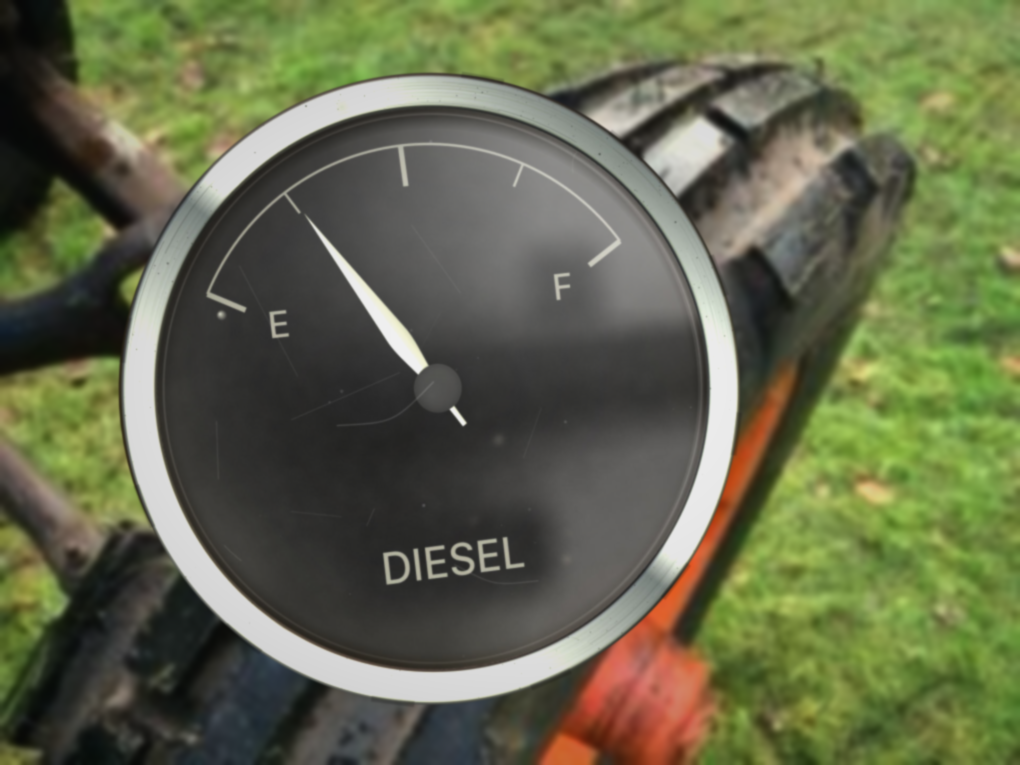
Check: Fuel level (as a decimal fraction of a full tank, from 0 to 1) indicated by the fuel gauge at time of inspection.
0.25
